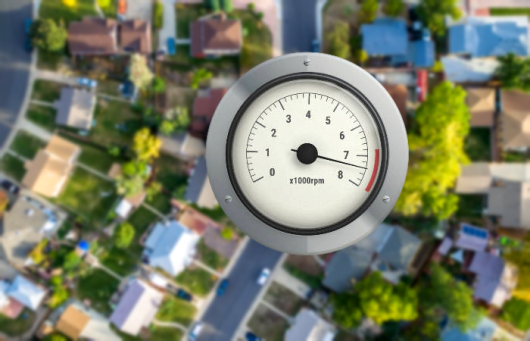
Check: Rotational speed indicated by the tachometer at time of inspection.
7400 rpm
